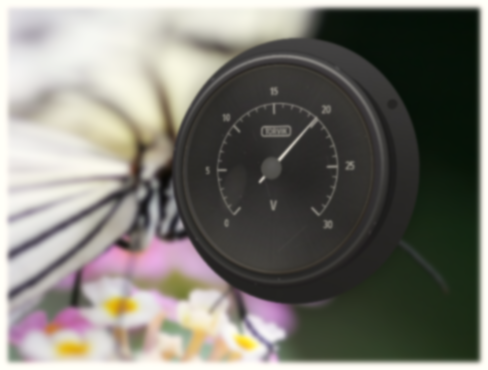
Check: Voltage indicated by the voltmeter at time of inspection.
20 V
